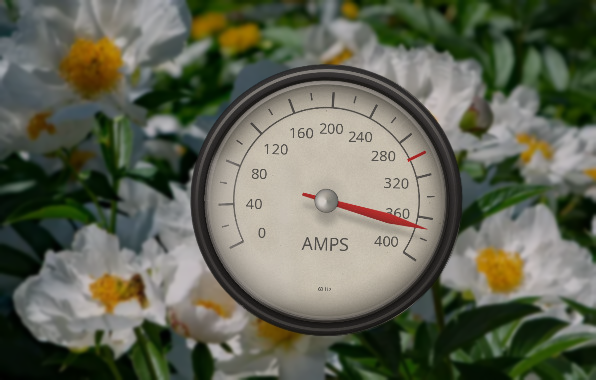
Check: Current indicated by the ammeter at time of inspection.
370 A
